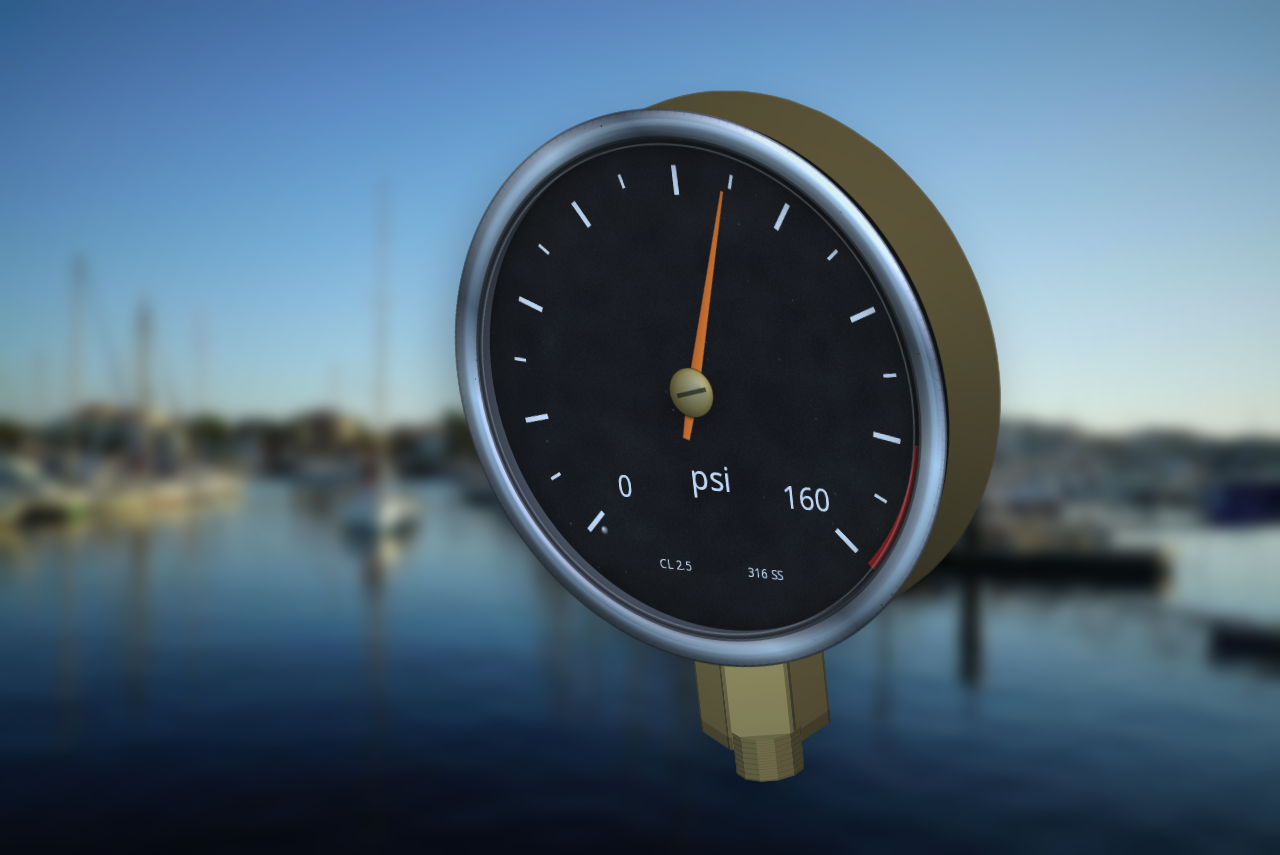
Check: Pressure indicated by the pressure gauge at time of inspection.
90 psi
